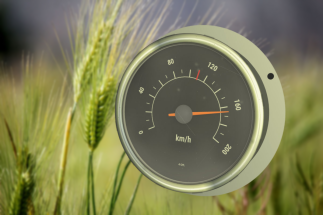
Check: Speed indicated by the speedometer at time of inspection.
165 km/h
